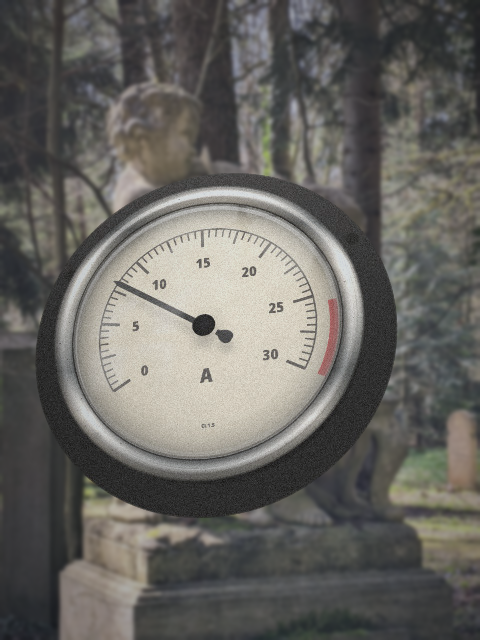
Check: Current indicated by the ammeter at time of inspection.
8 A
